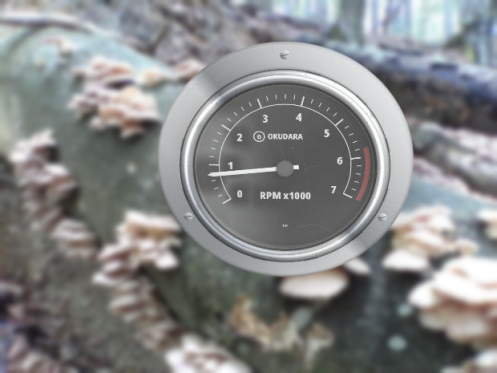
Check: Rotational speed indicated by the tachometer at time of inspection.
800 rpm
